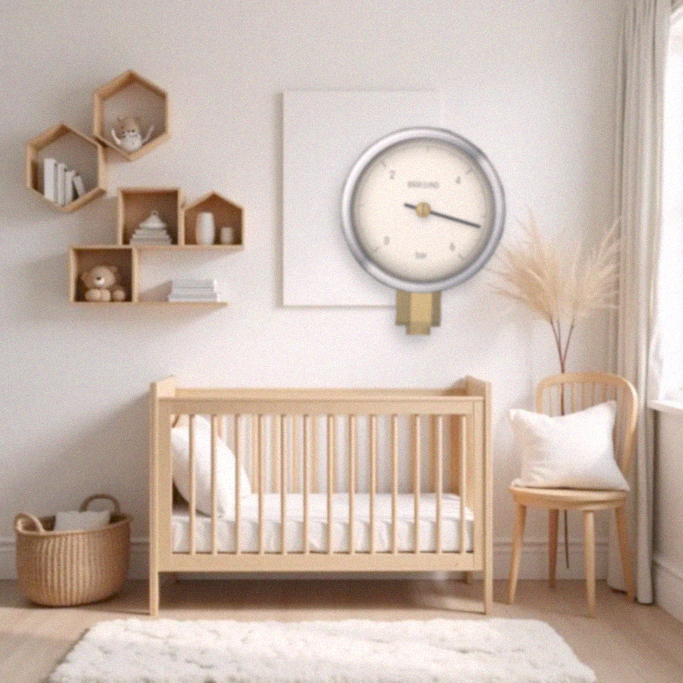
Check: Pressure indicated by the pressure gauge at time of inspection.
5.25 bar
